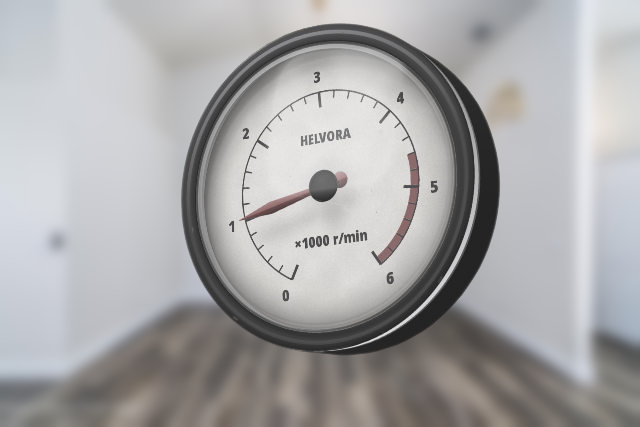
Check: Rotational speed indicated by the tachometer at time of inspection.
1000 rpm
